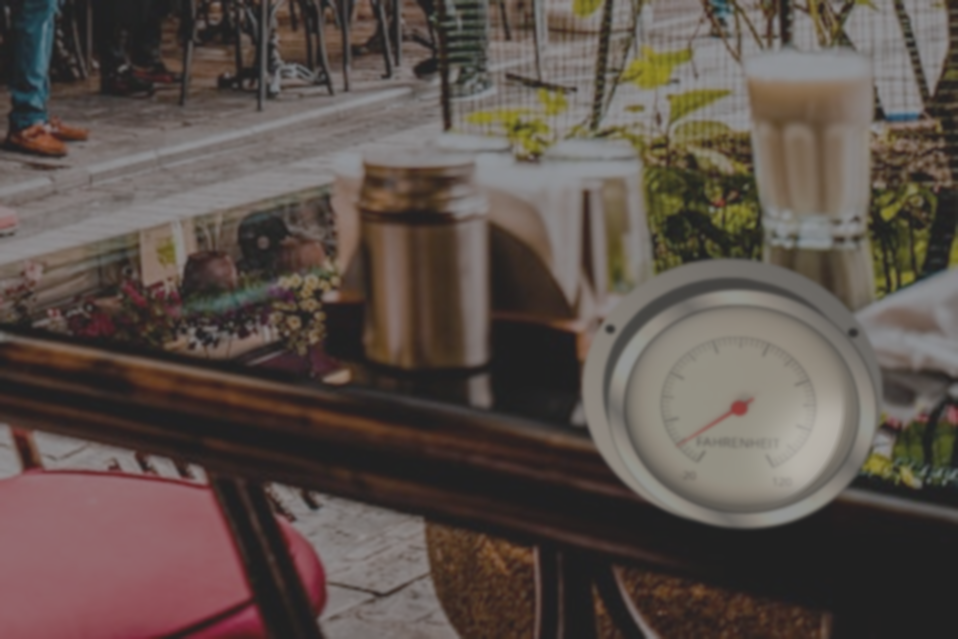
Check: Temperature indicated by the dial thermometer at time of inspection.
-10 °F
